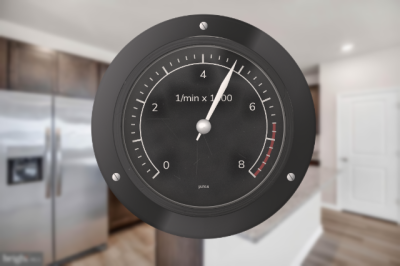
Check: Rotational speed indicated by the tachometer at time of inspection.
4800 rpm
